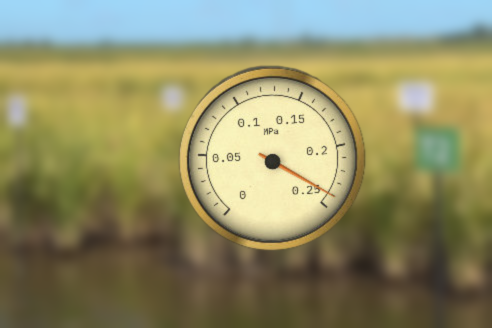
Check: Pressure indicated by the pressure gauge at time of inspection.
0.24 MPa
